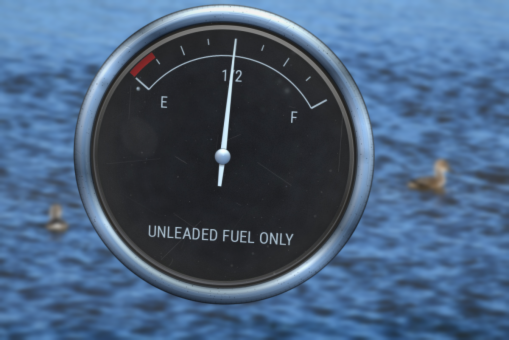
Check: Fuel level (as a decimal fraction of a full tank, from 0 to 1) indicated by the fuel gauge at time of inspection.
0.5
